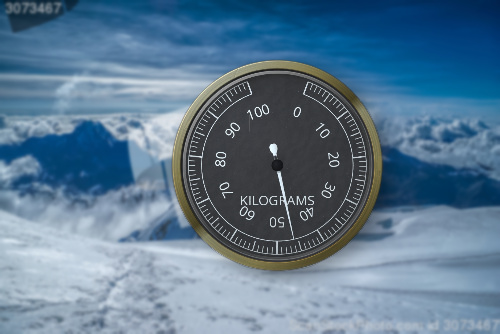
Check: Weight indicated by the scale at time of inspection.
46 kg
